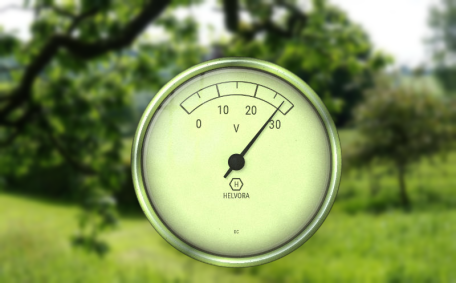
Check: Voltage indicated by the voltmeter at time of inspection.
27.5 V
